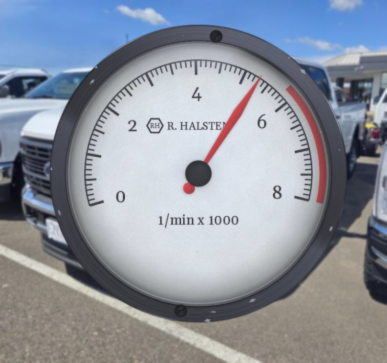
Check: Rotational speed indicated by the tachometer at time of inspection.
5300 rpm
